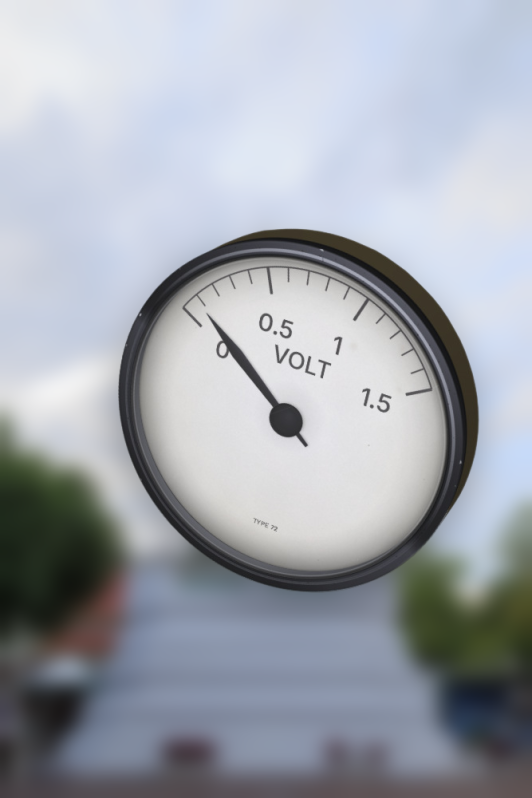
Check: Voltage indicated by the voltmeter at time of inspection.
0.1 V
